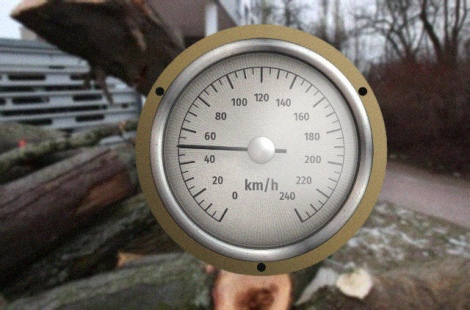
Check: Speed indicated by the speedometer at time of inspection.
50 km/h
